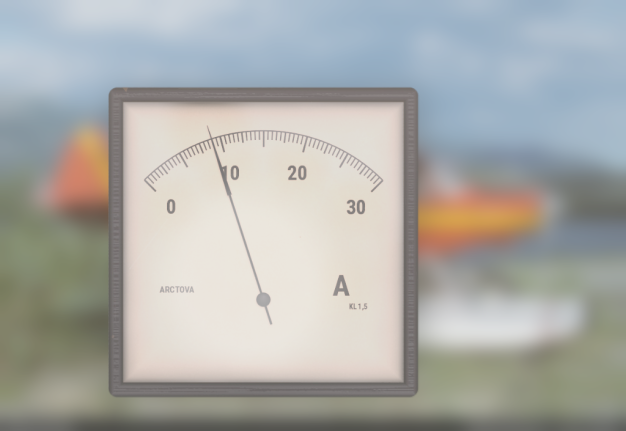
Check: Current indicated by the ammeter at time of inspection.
9 A
